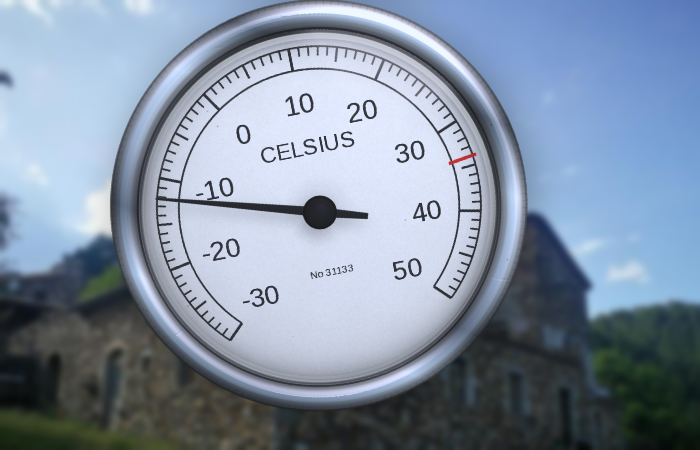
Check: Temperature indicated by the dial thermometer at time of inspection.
-12 °C
